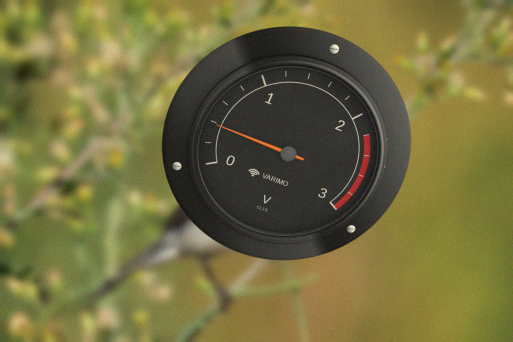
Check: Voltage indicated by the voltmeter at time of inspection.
0.4 V
